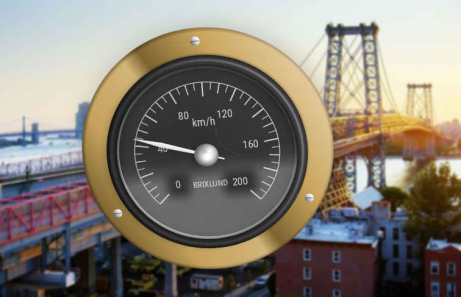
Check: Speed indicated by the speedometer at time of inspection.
45 km/h
